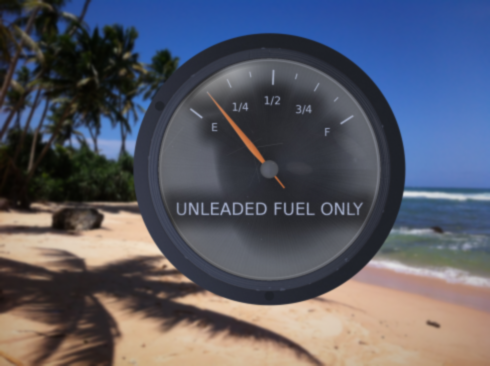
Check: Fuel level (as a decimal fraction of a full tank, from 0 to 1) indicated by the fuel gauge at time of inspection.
0.125
